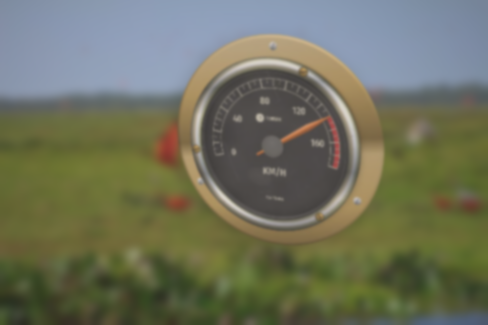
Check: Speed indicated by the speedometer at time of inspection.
140 km/h
